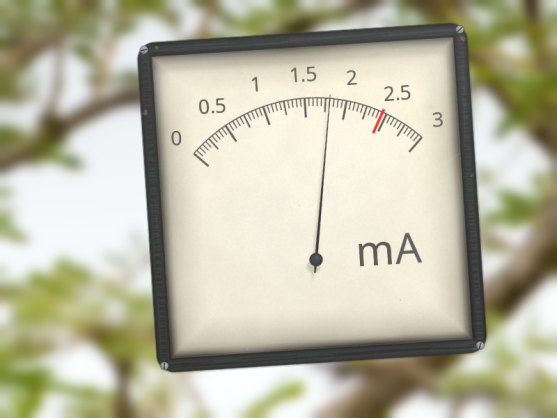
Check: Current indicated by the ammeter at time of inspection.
1.8 mA
